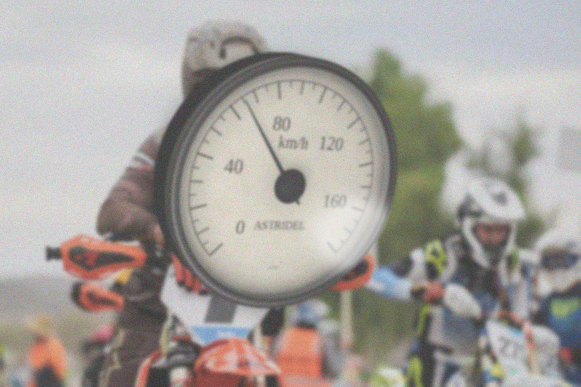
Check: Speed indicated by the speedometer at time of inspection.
65 km/h
